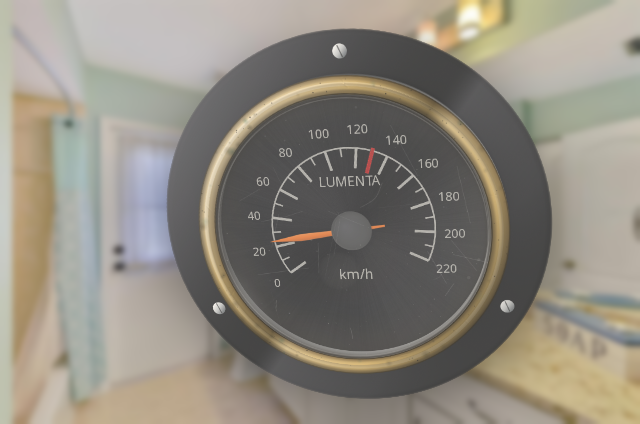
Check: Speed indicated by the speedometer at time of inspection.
25 km/h
